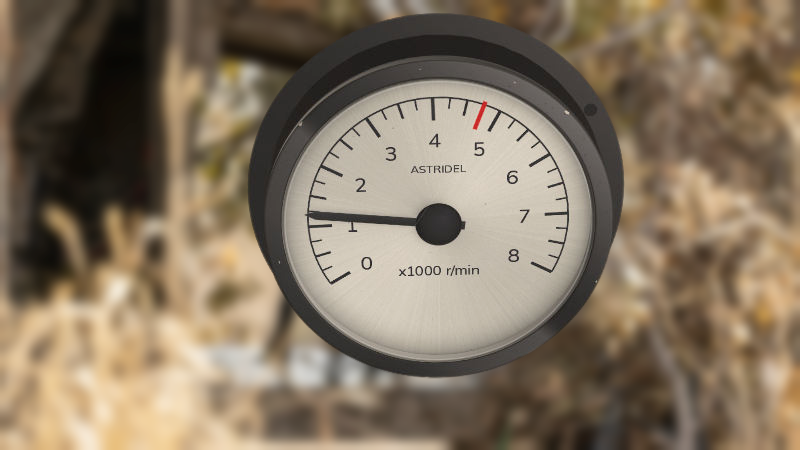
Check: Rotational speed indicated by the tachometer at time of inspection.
1250 rpm
